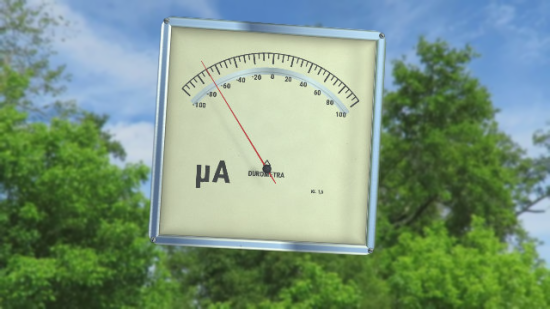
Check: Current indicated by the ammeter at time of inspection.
-70 µA
